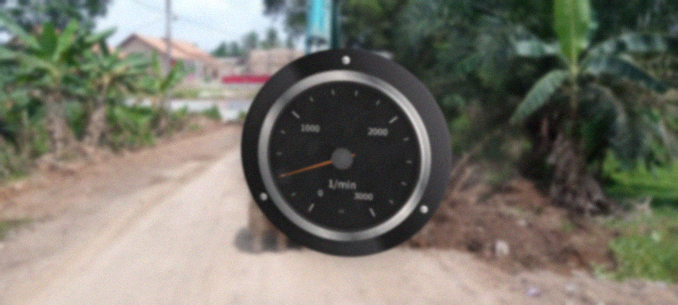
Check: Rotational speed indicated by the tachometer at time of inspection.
400 rpm
